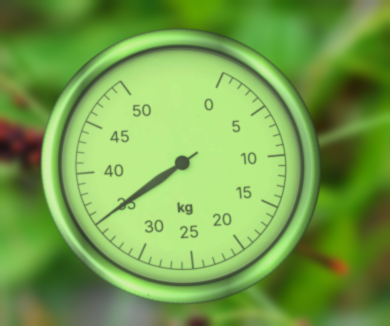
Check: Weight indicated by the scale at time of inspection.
35 kg
